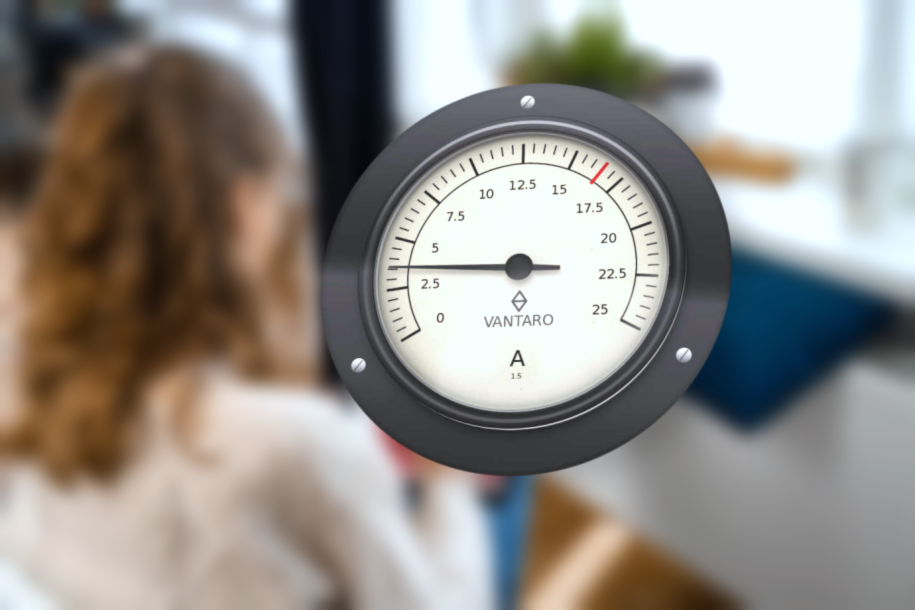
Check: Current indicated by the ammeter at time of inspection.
3.5 A
